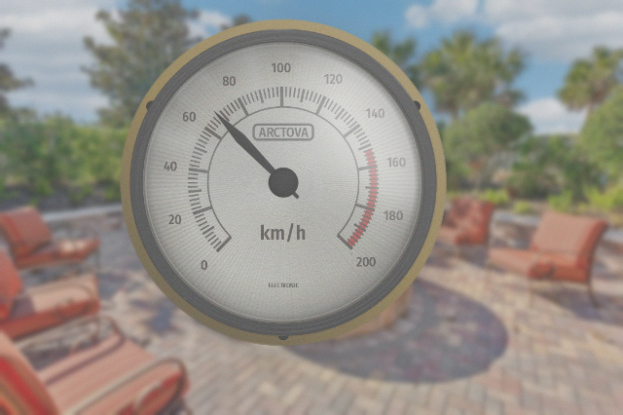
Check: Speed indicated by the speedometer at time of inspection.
68 km/h
